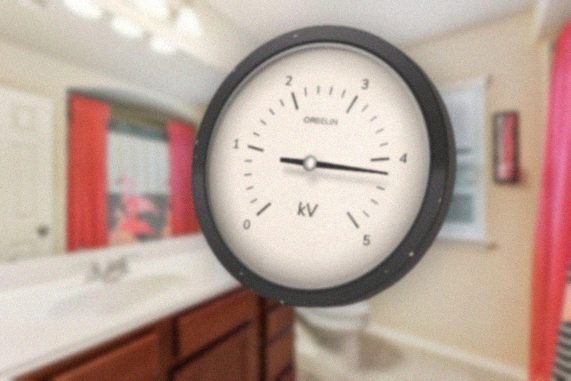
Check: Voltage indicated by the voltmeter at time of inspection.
4.2 kV
